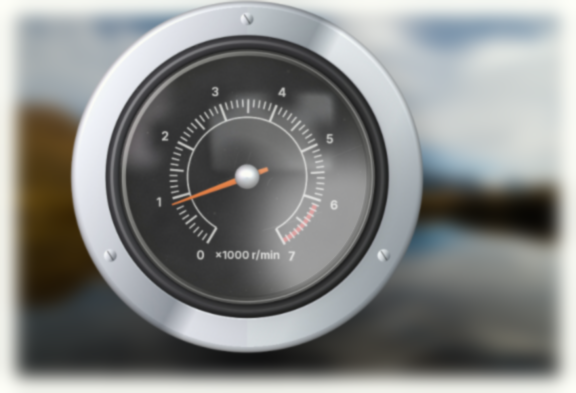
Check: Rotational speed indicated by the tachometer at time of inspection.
900 rpm
